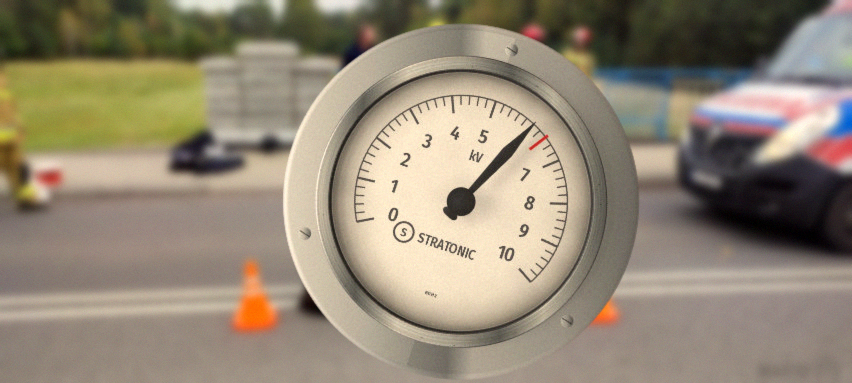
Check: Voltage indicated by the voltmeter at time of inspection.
6 kV
